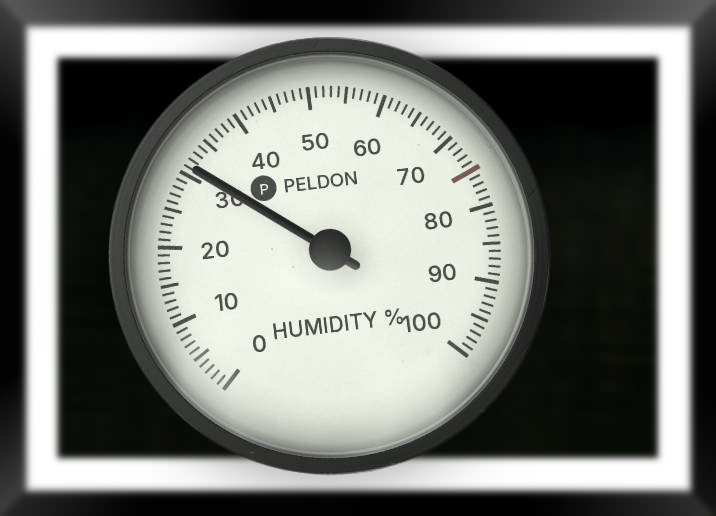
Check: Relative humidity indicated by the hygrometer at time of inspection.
31 %
